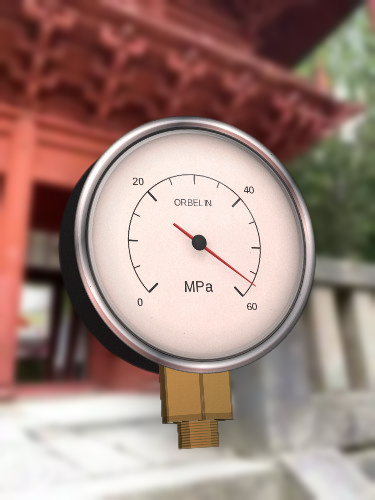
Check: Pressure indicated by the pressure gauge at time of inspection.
57.5 MPa
